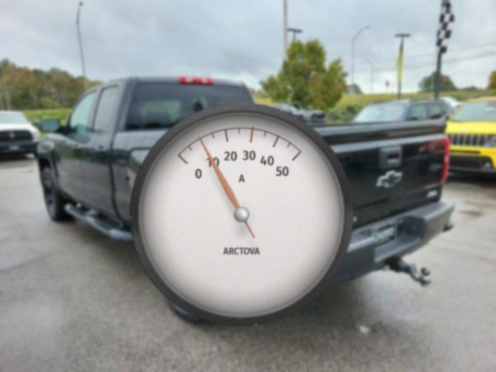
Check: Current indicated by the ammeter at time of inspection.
10 A
